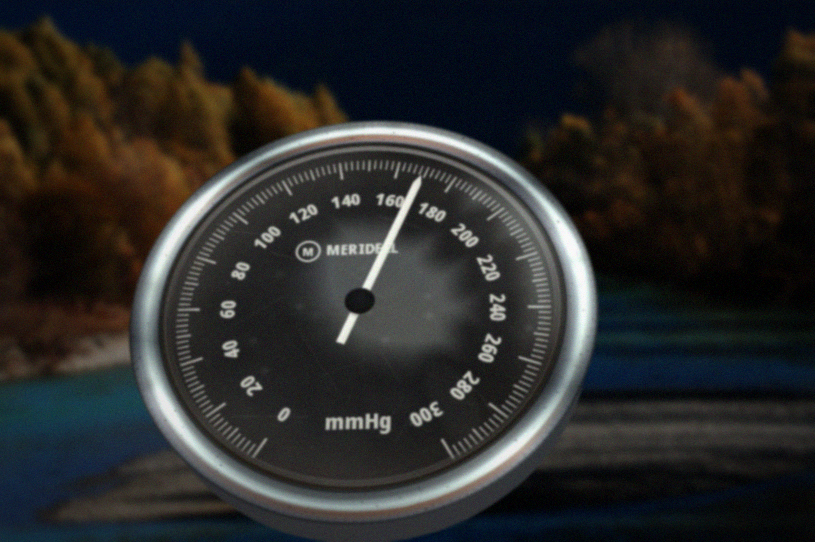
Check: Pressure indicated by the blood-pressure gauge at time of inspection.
170 mmHg
